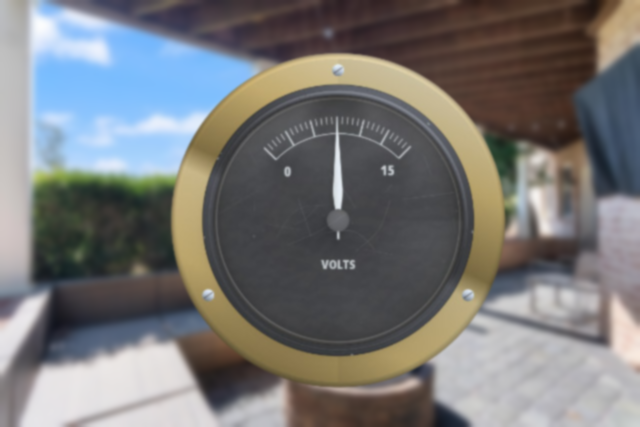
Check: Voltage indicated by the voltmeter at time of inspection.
7.5 V
